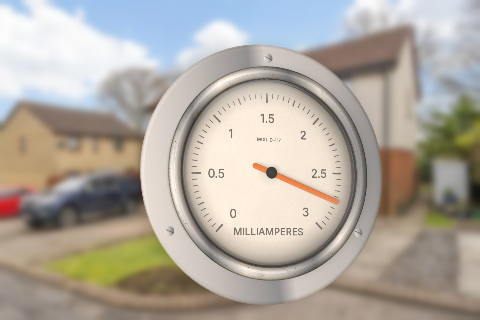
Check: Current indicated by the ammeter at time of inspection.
2.75 mA
